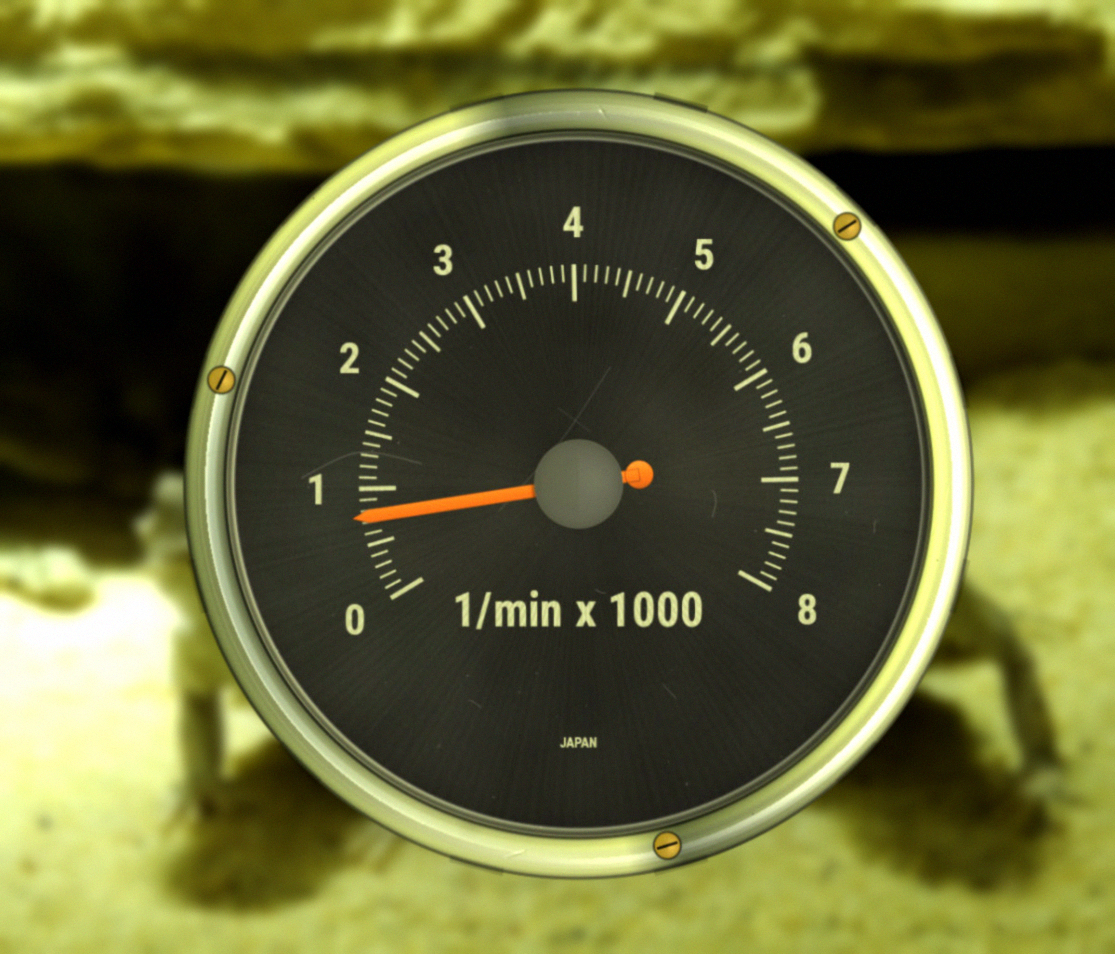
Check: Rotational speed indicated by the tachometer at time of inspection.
750 rpm
